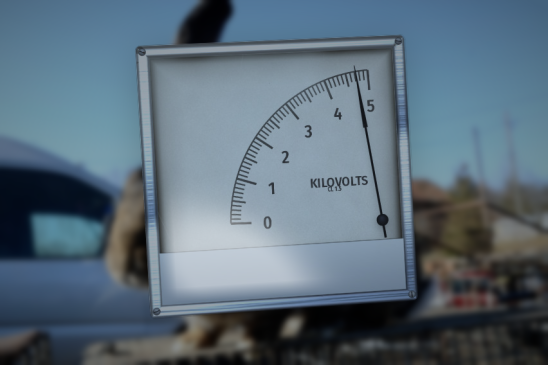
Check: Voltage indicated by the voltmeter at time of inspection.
4.7 kV
